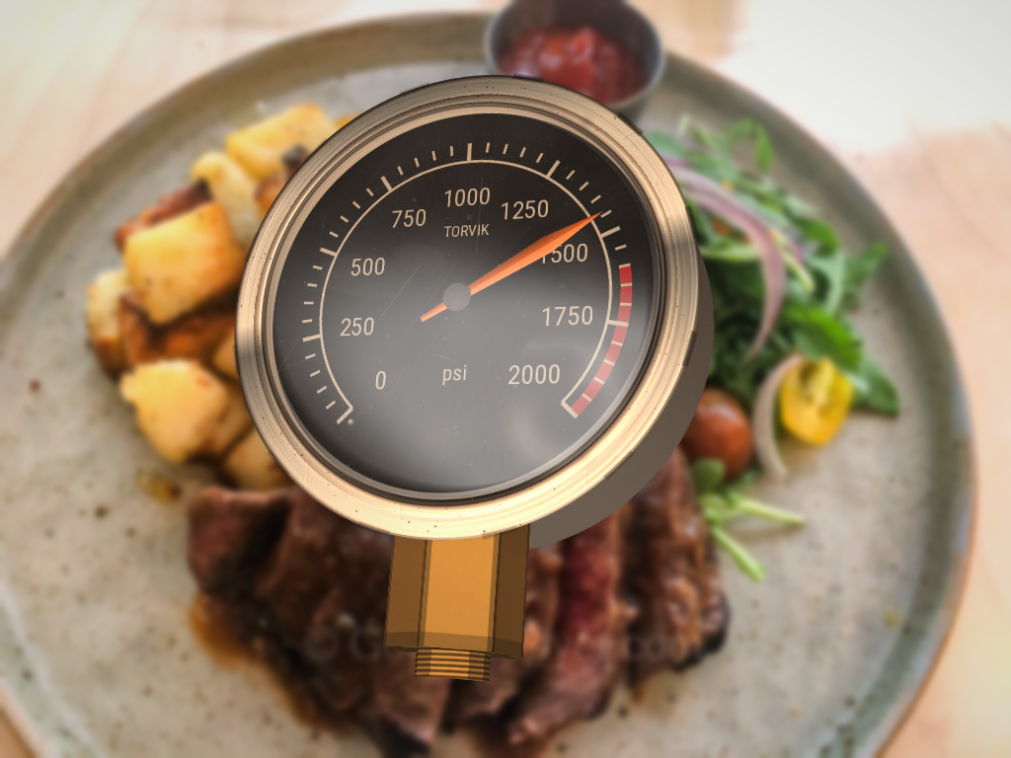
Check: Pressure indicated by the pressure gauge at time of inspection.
1450 psi
